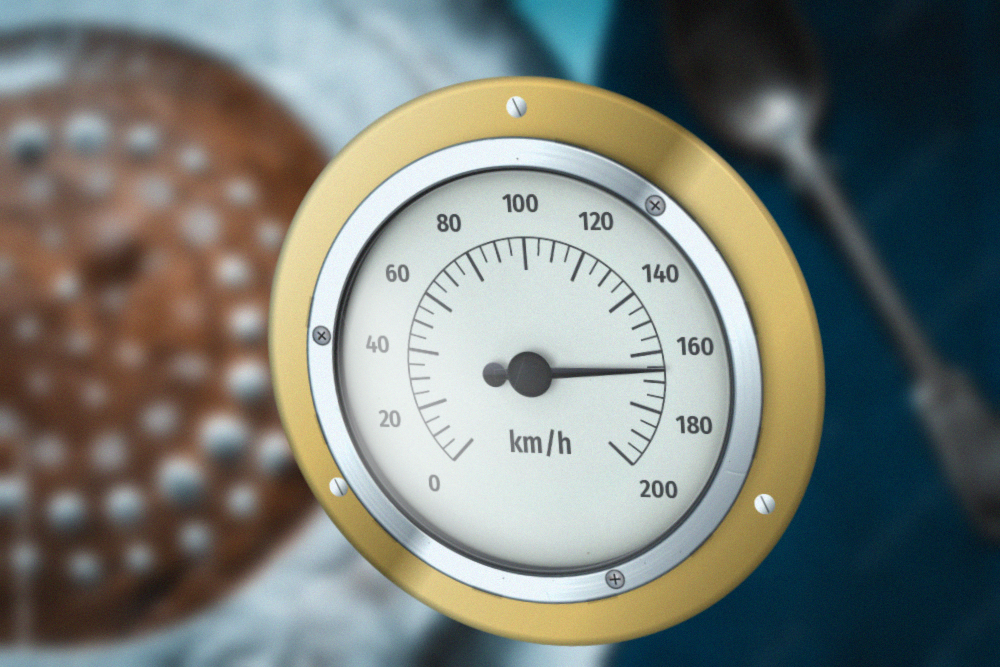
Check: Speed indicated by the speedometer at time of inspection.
165 km/h
